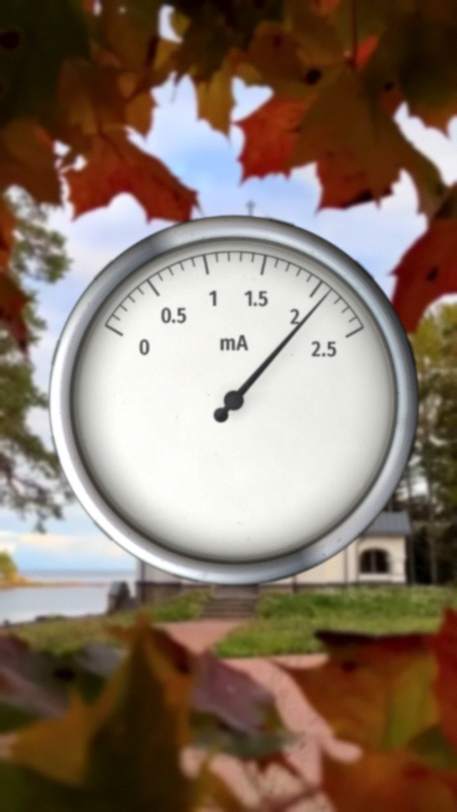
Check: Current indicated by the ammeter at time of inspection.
2.1 mA
